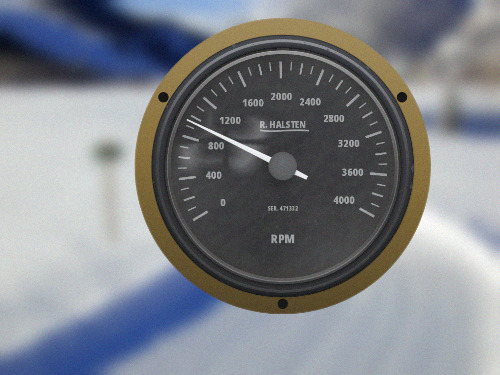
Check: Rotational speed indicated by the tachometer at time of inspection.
950 rpm
